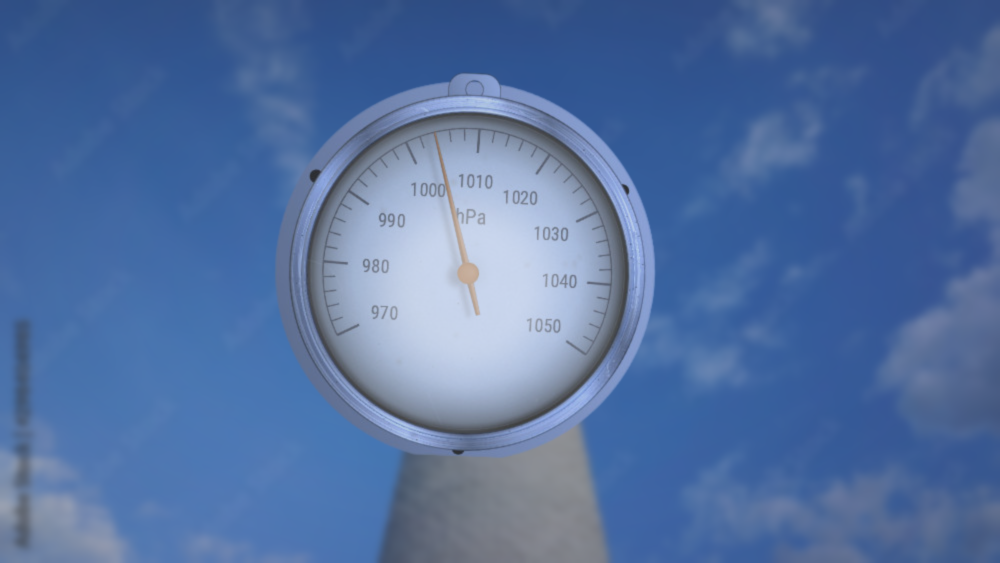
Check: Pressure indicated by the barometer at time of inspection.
1004 hPa
